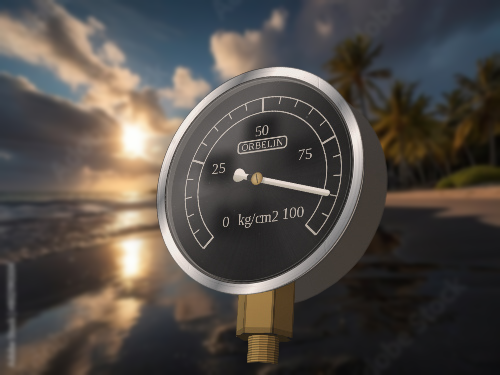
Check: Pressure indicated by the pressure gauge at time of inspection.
90 kg/cm²
